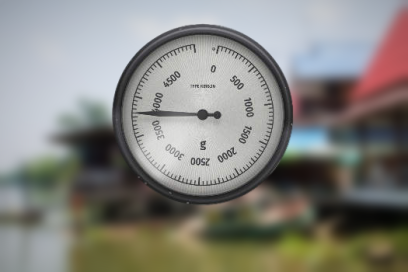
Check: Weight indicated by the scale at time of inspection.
3800 g
